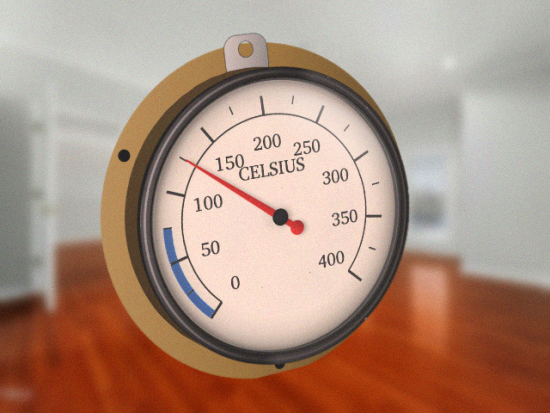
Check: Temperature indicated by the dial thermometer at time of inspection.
125 °C
